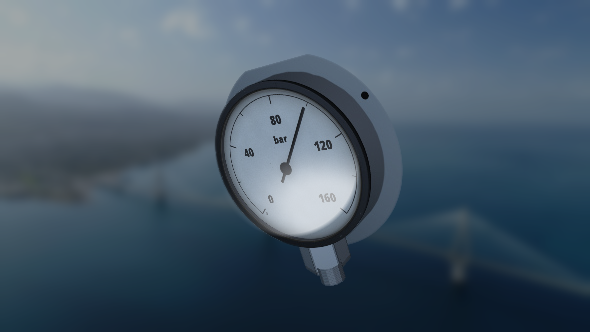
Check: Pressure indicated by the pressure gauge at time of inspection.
100 bar
